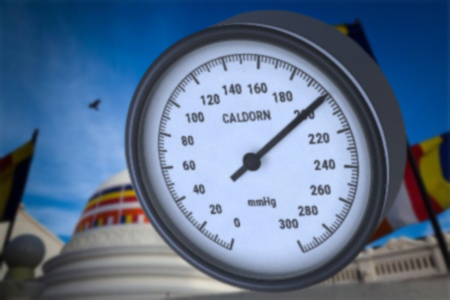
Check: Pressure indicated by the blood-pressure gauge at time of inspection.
200 mmHg
